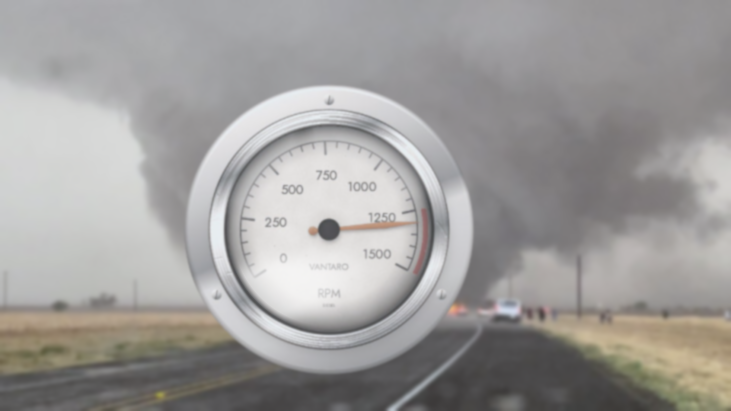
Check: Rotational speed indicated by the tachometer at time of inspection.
1300 rpm
